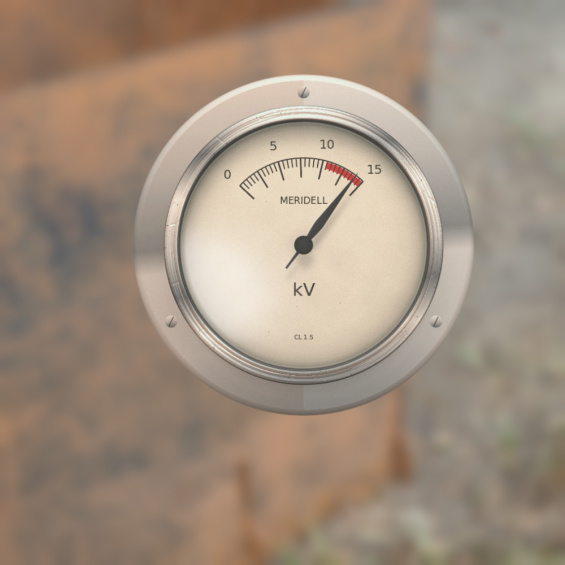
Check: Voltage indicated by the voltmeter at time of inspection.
14 kV
